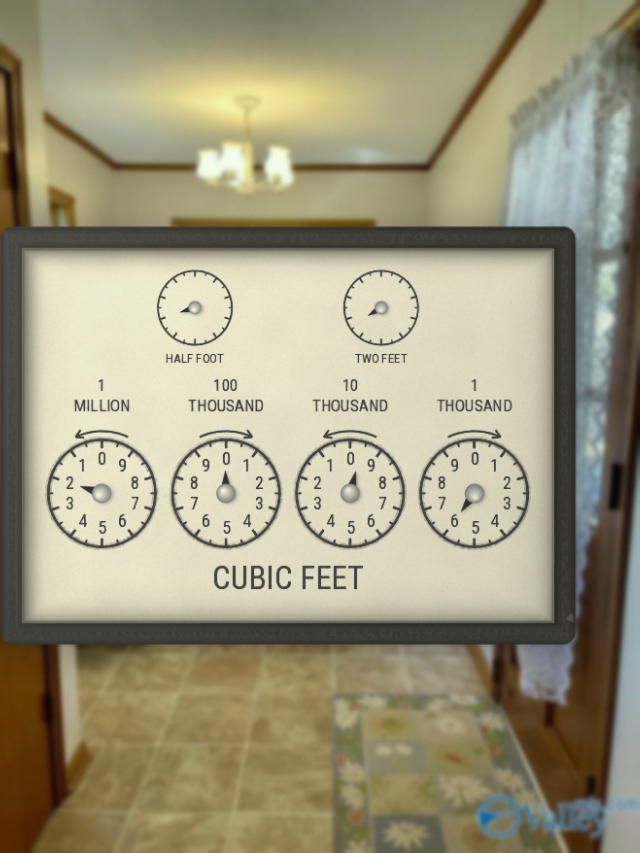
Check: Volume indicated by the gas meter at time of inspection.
199600 ft³
